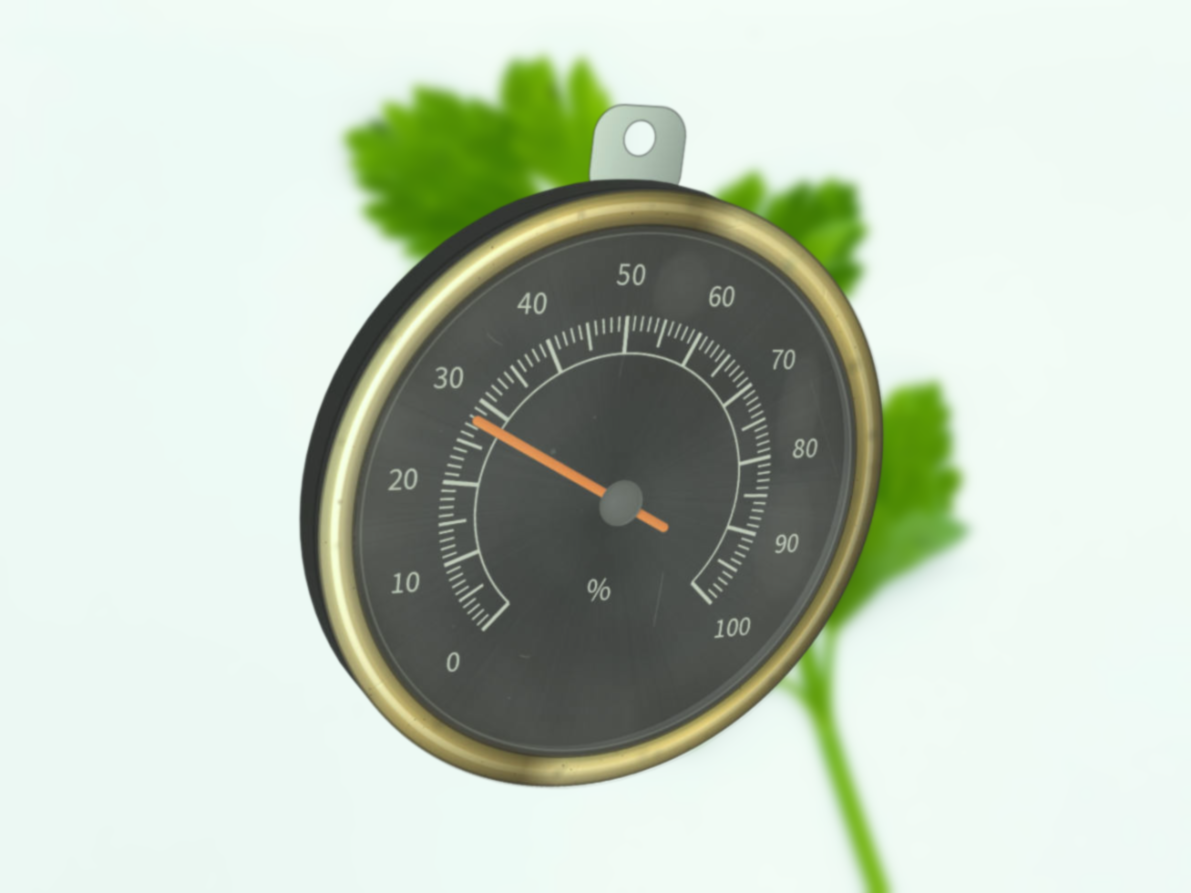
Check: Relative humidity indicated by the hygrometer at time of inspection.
28 %
